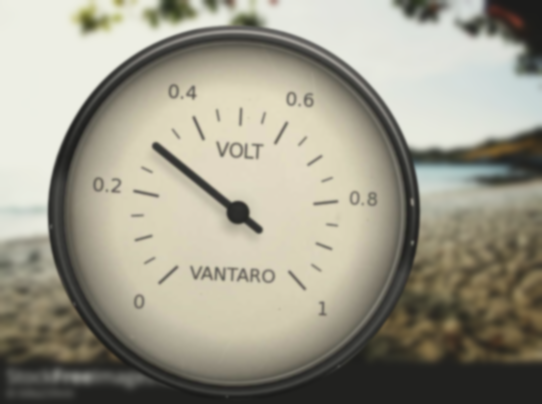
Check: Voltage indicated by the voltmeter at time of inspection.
0.3 V
